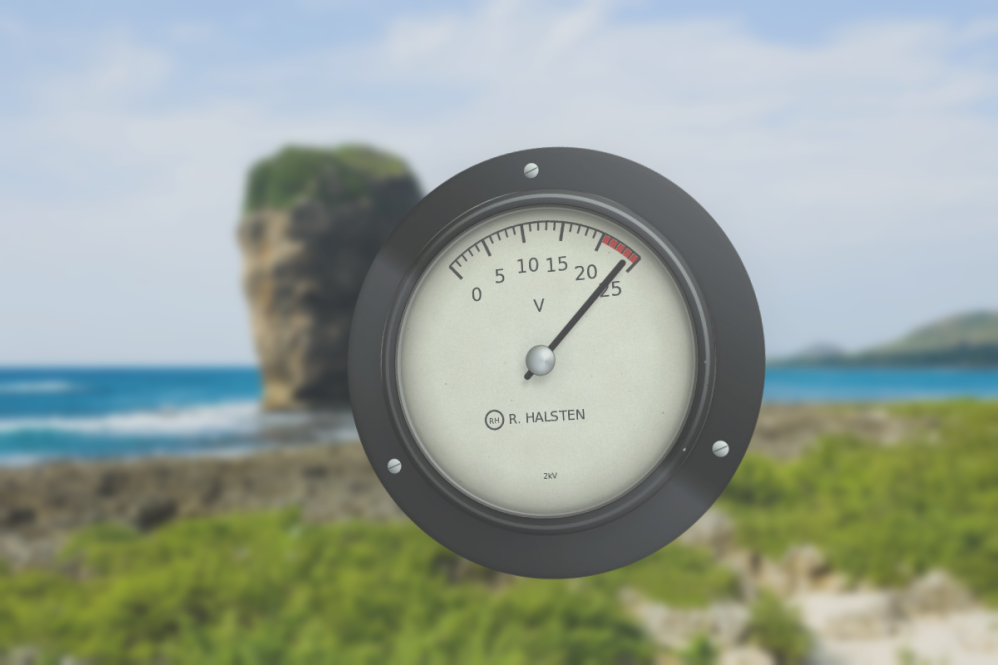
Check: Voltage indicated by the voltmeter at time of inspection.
24 V
